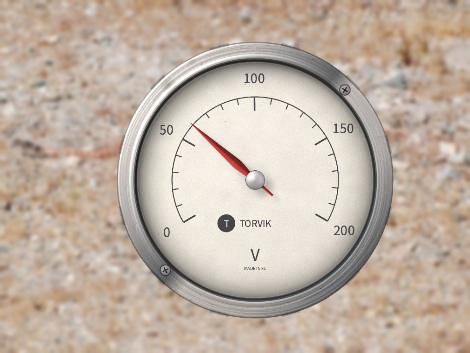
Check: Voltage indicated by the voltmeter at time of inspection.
60 V
